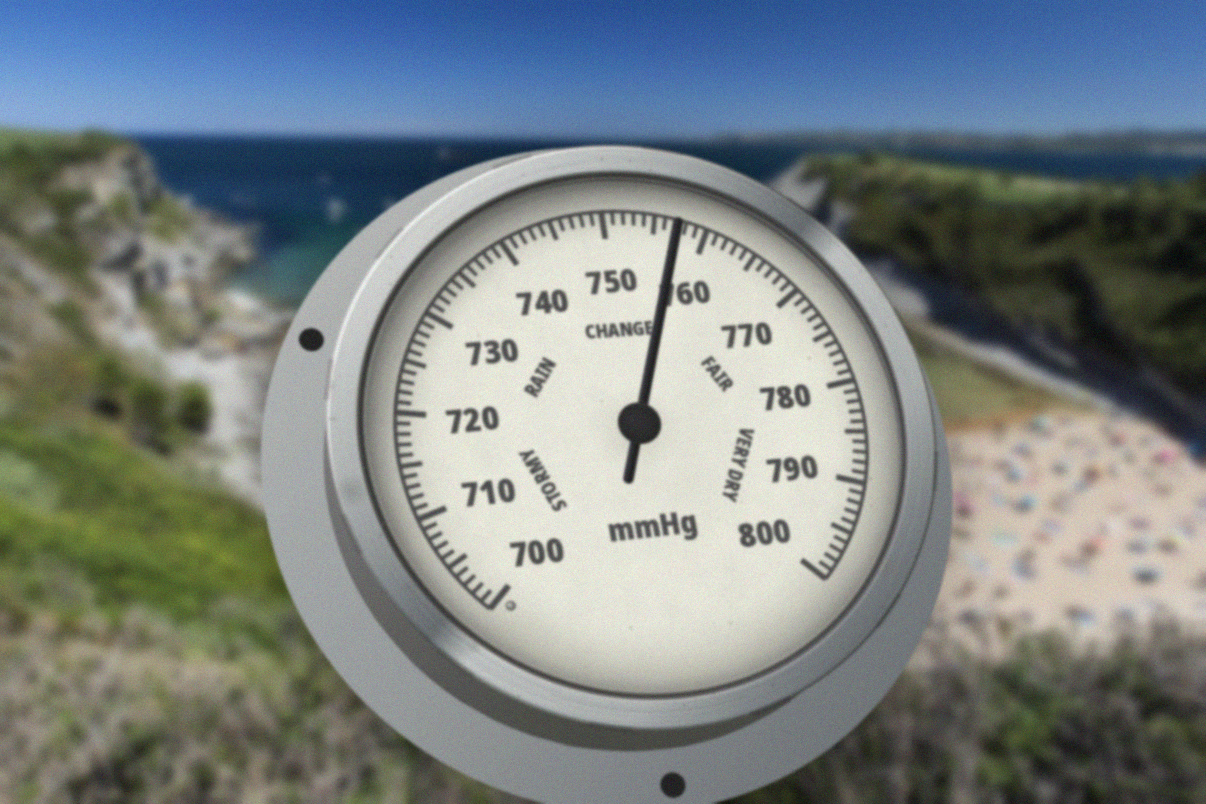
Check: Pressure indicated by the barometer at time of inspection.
757 mmHg
